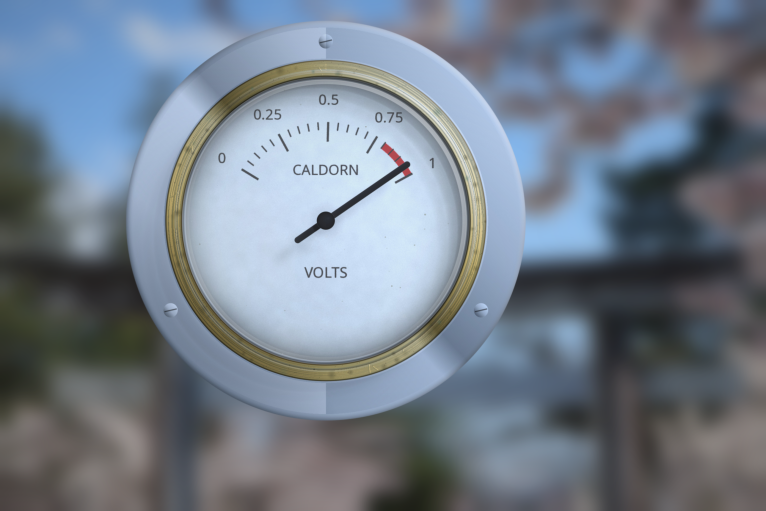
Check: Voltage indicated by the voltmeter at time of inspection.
0.95 V
